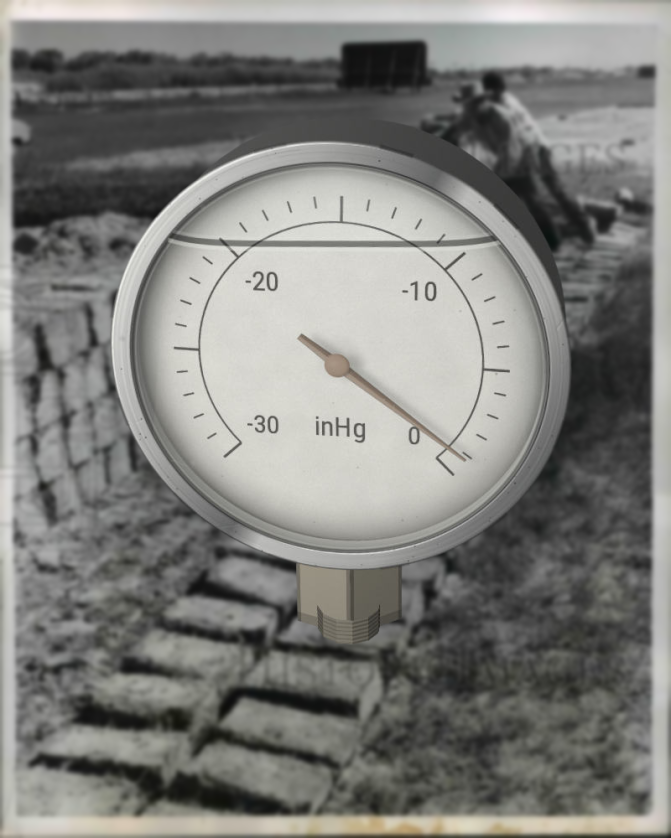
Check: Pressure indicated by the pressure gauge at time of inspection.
-1 inHg
